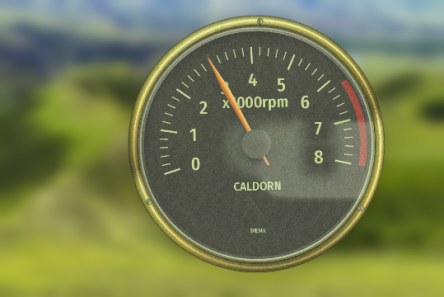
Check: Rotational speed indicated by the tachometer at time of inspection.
3000 rpm
